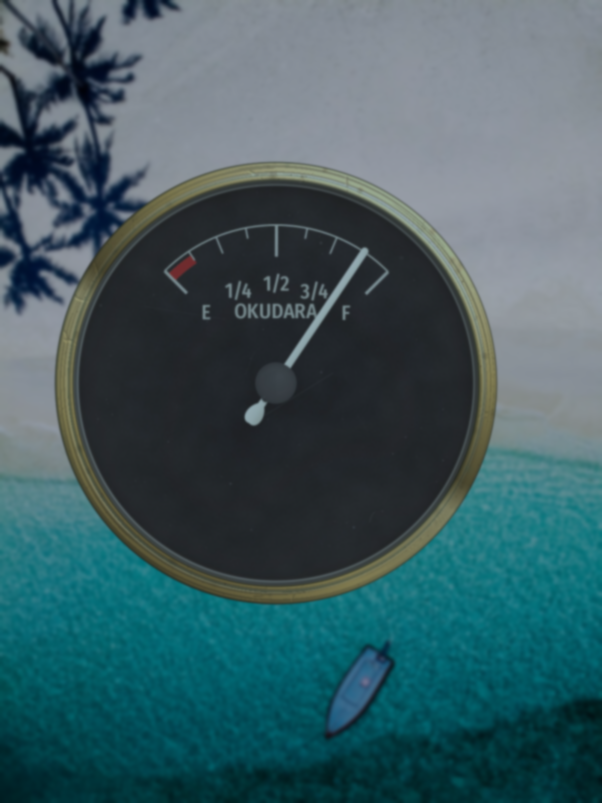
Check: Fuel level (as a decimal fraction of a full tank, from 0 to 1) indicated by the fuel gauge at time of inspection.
0.875
